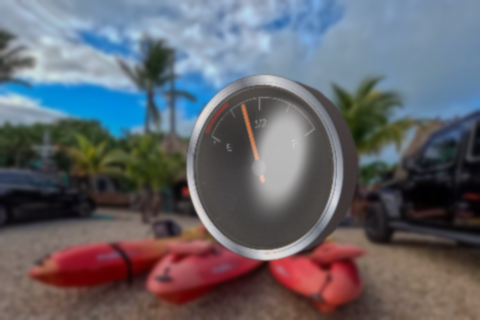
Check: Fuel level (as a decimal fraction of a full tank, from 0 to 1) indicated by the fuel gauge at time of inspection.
0.375
